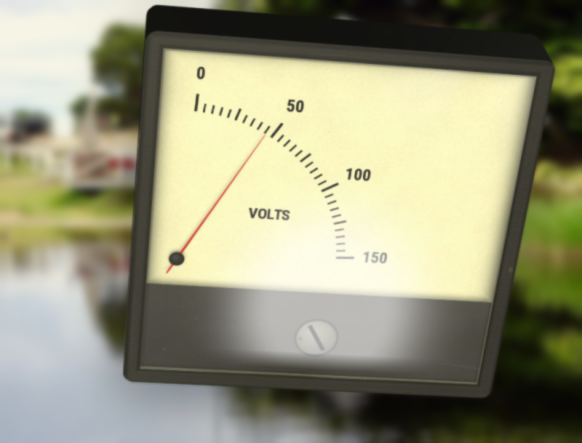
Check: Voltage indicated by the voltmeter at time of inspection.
45 V
